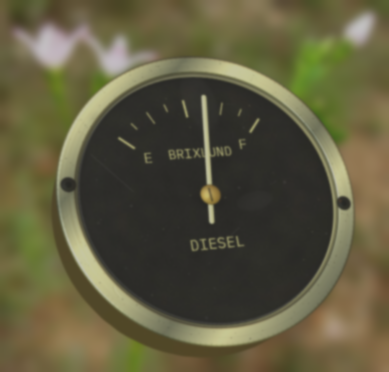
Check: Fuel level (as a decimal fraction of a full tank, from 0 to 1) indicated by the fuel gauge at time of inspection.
0.625
